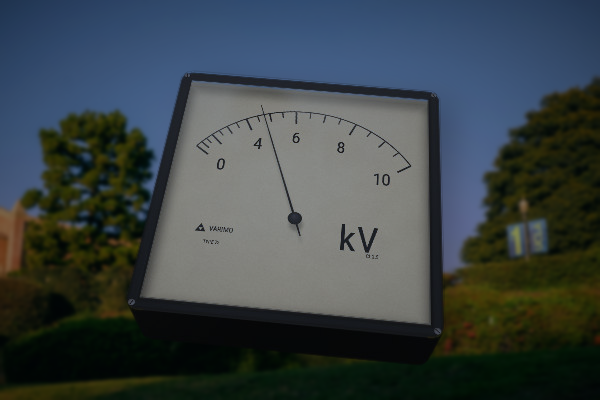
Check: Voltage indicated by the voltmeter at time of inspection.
4.75 kV
